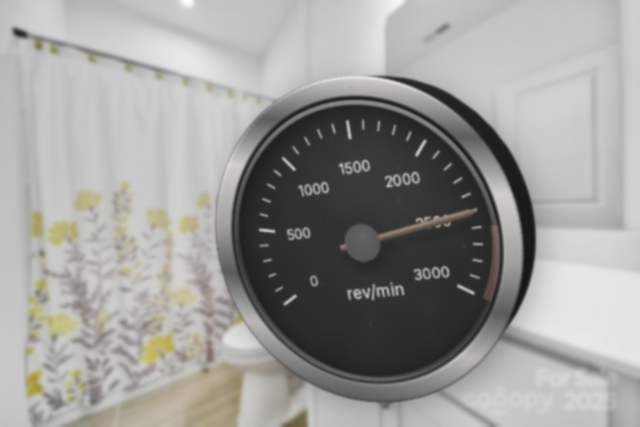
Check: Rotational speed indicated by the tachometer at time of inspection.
2500 rpm
